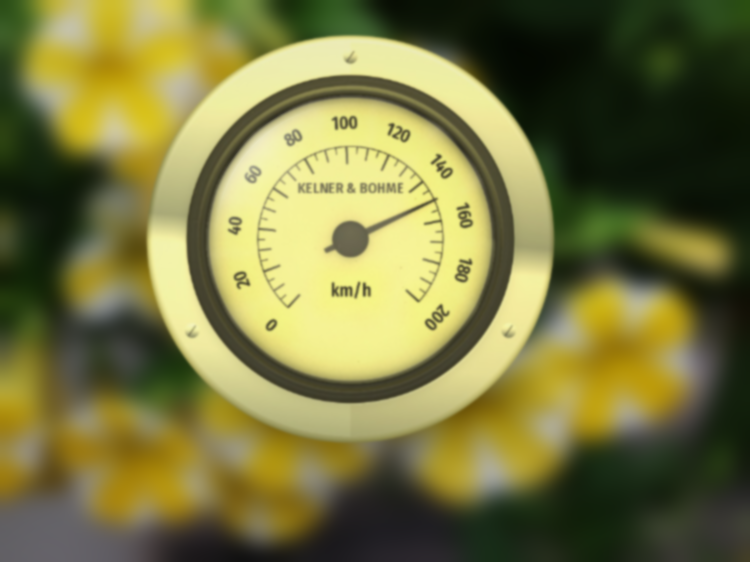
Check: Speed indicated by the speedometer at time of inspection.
150 km/h
